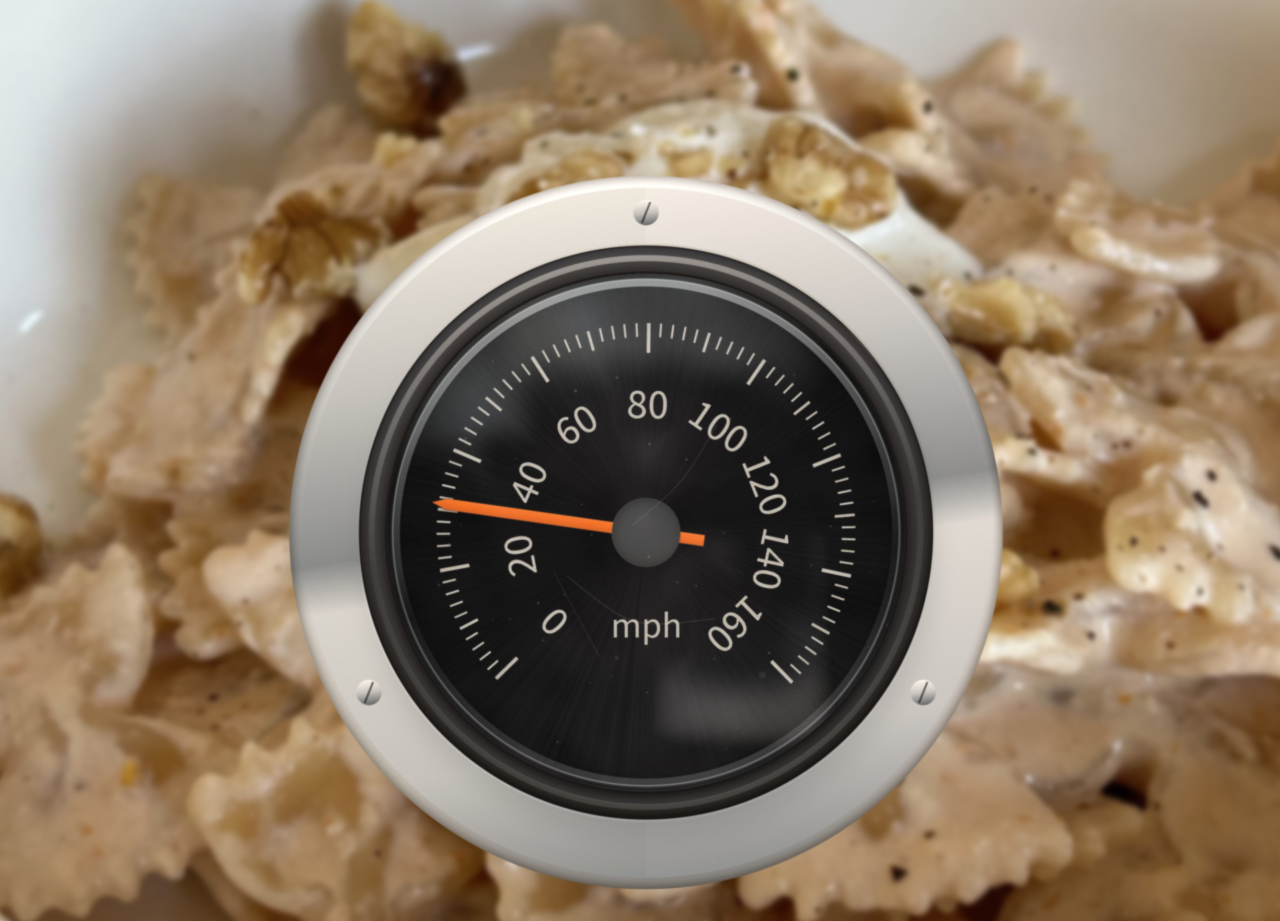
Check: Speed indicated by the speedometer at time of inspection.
31 mph
